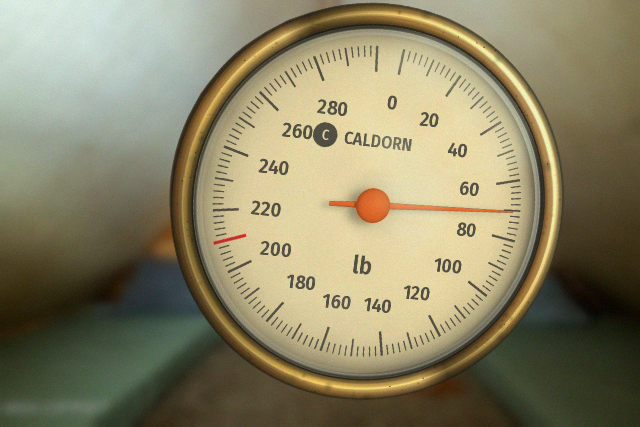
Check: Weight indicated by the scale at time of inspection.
70 lb
